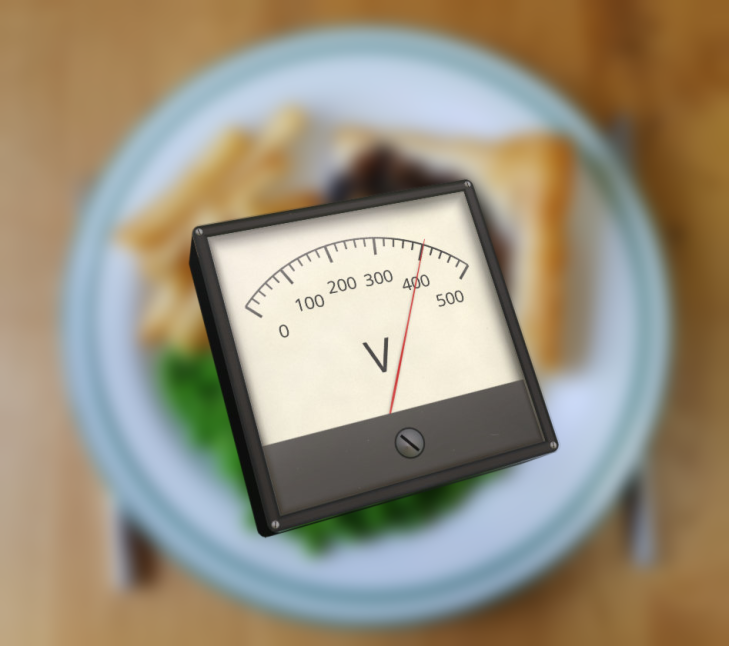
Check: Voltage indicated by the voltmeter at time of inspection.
400 V
